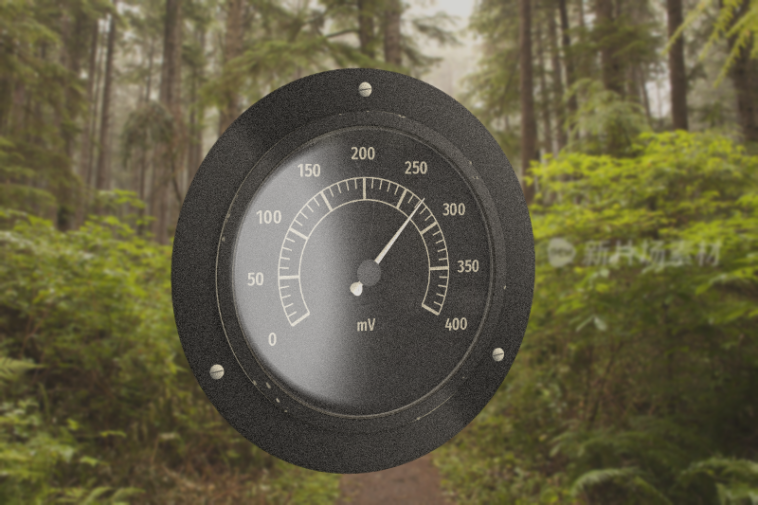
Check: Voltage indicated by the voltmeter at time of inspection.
270 mV
